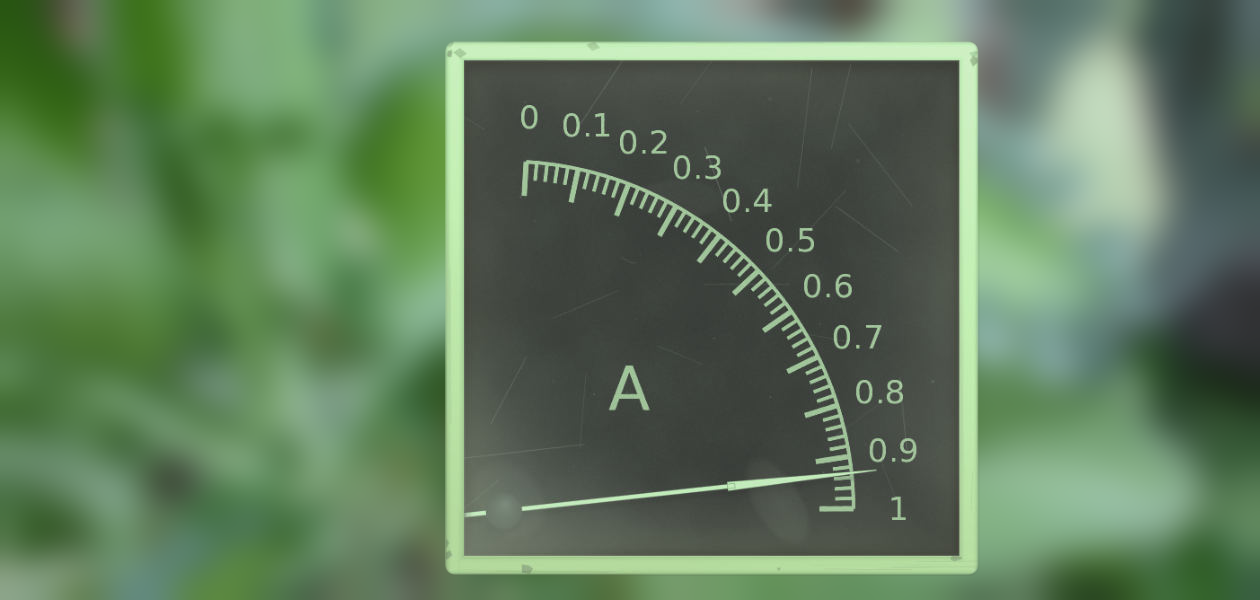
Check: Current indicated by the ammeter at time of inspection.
0.93 A
